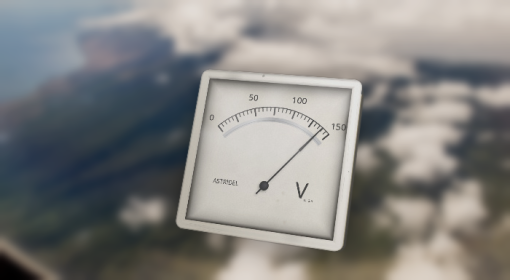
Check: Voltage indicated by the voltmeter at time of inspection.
140 V
